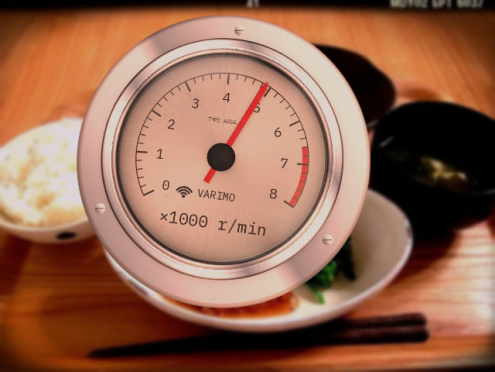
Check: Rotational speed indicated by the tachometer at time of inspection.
4900 rpm
